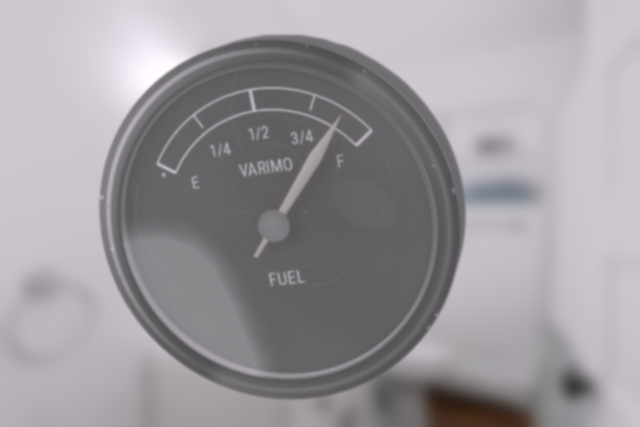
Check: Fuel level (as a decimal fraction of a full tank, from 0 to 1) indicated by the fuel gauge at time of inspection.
0.875
